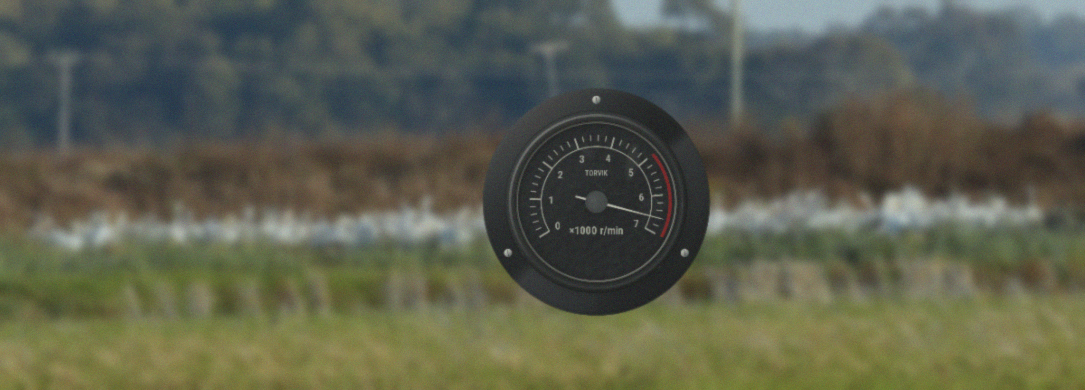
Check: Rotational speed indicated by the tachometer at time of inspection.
6600 rpm
